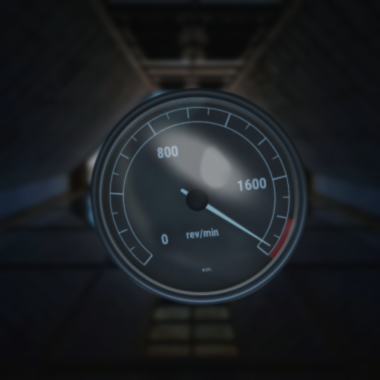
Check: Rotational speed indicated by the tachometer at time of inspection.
1950 rpm
